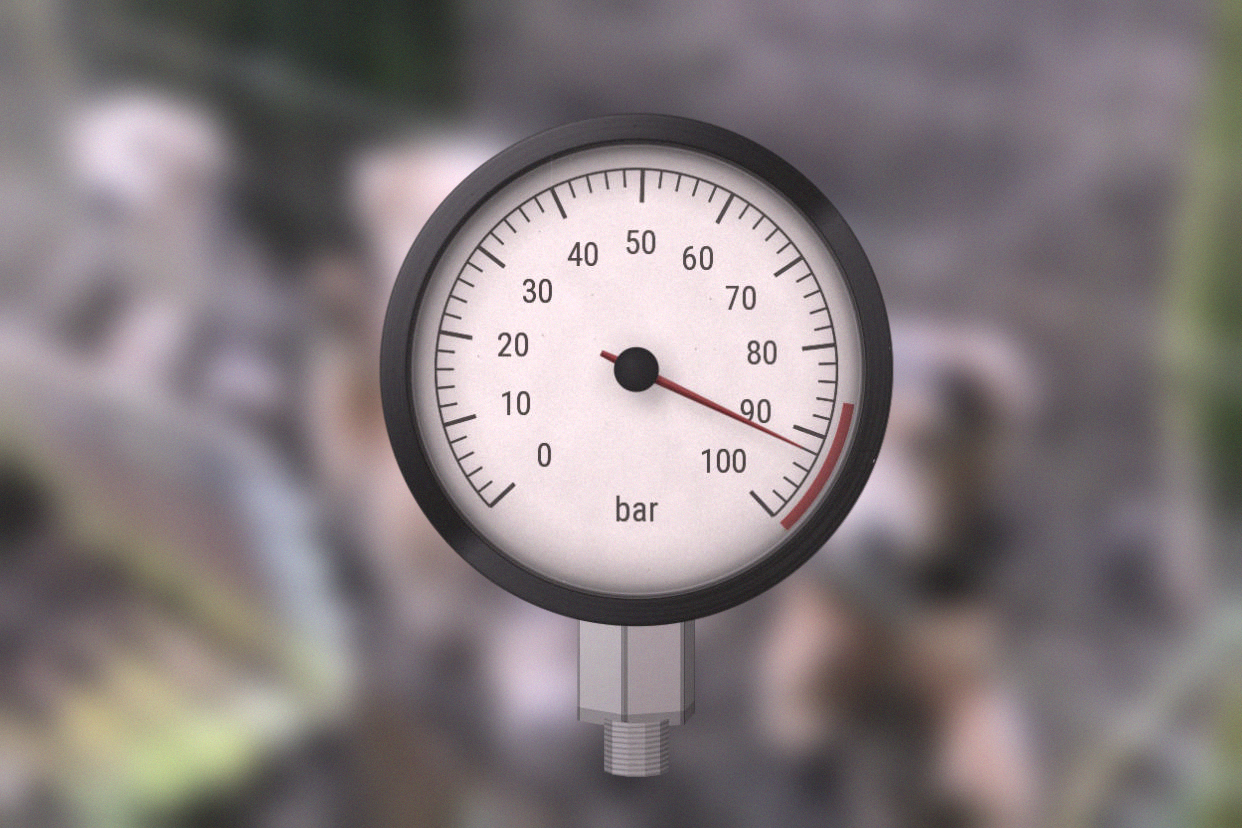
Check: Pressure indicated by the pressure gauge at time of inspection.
92 bar
